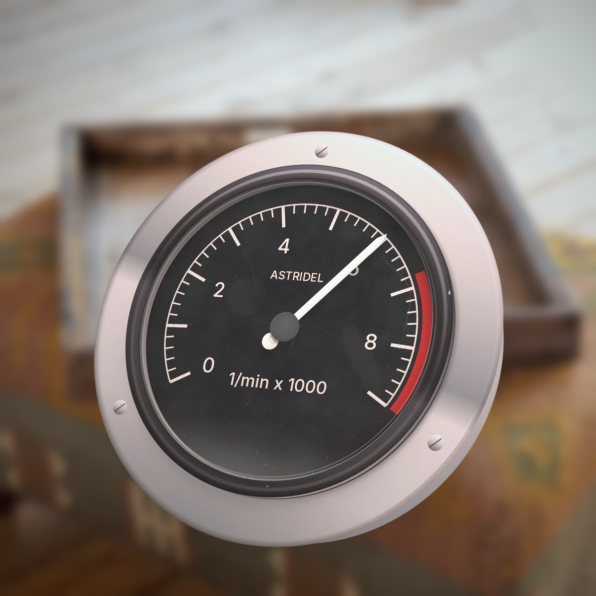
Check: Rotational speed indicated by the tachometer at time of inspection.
6000 rpm
